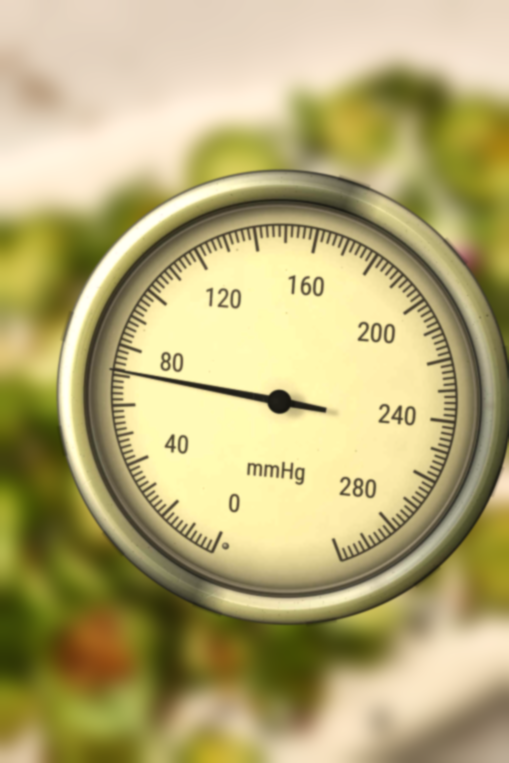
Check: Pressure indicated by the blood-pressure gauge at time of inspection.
72 mmHg
